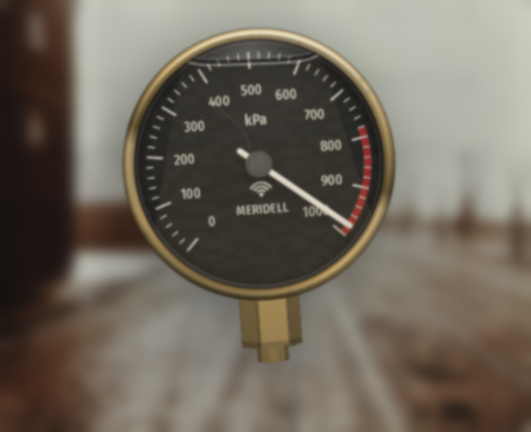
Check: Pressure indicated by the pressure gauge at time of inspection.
980 kPa
